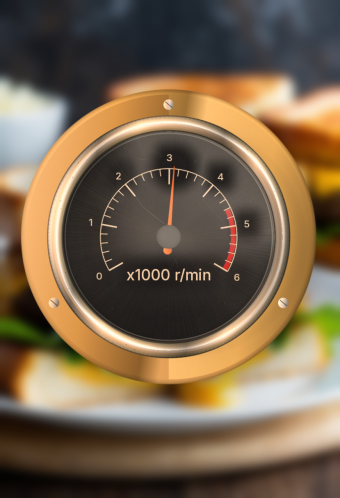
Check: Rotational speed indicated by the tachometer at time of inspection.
3100 rpm
